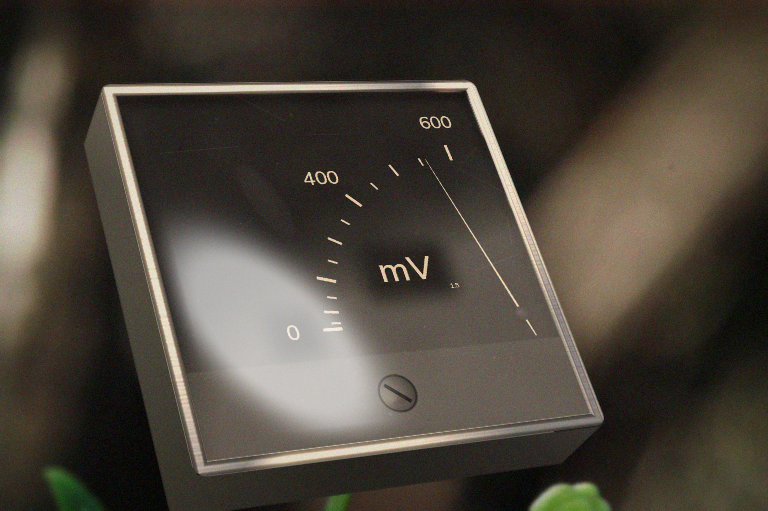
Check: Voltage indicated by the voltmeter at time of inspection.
550 mV
